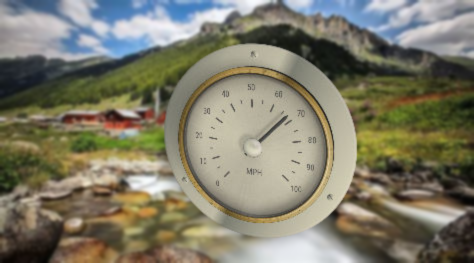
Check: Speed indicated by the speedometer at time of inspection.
67.5 mph
